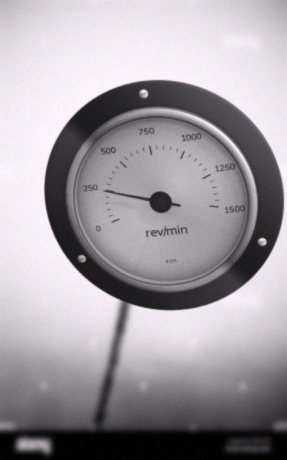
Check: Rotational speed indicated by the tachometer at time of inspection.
250 rpm
